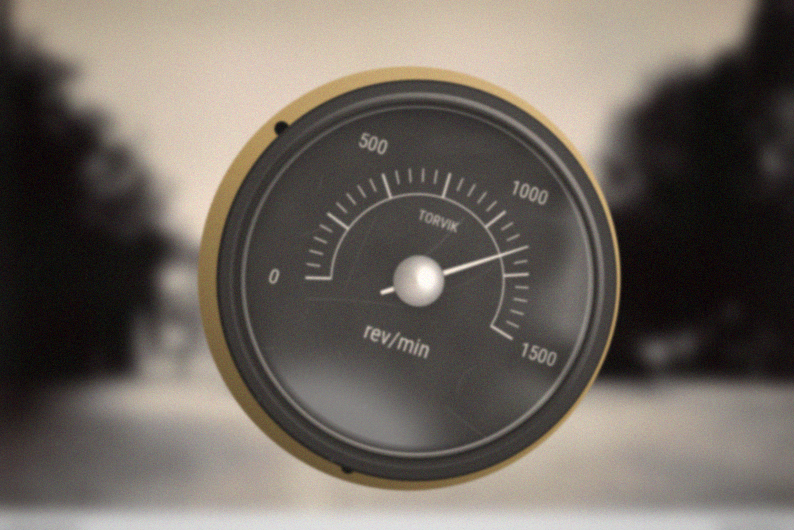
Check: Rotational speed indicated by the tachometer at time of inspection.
1150 rpm
